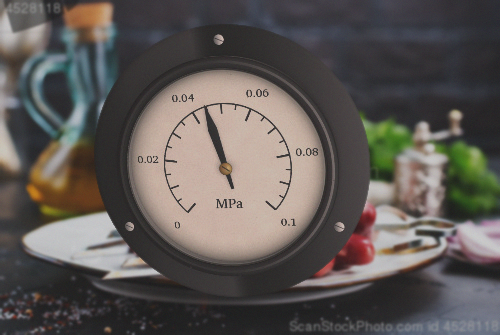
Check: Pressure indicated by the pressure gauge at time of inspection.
0.045 MPa
